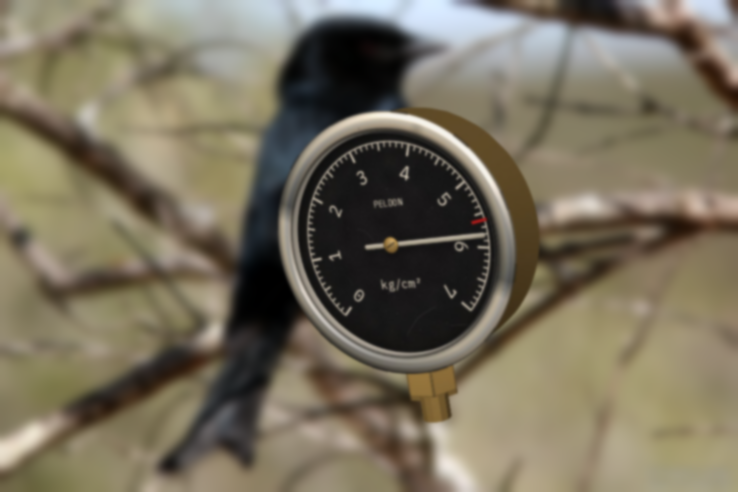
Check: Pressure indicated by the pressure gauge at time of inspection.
5.8 kg/cm²
